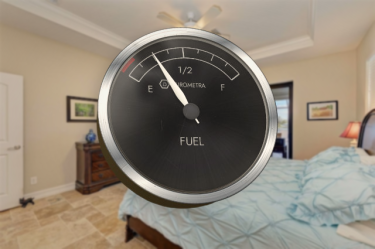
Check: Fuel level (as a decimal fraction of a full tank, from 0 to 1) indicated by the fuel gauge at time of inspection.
0.25
